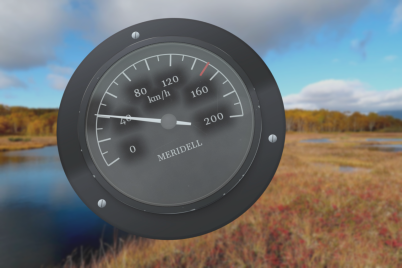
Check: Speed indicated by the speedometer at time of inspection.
40 km/h
